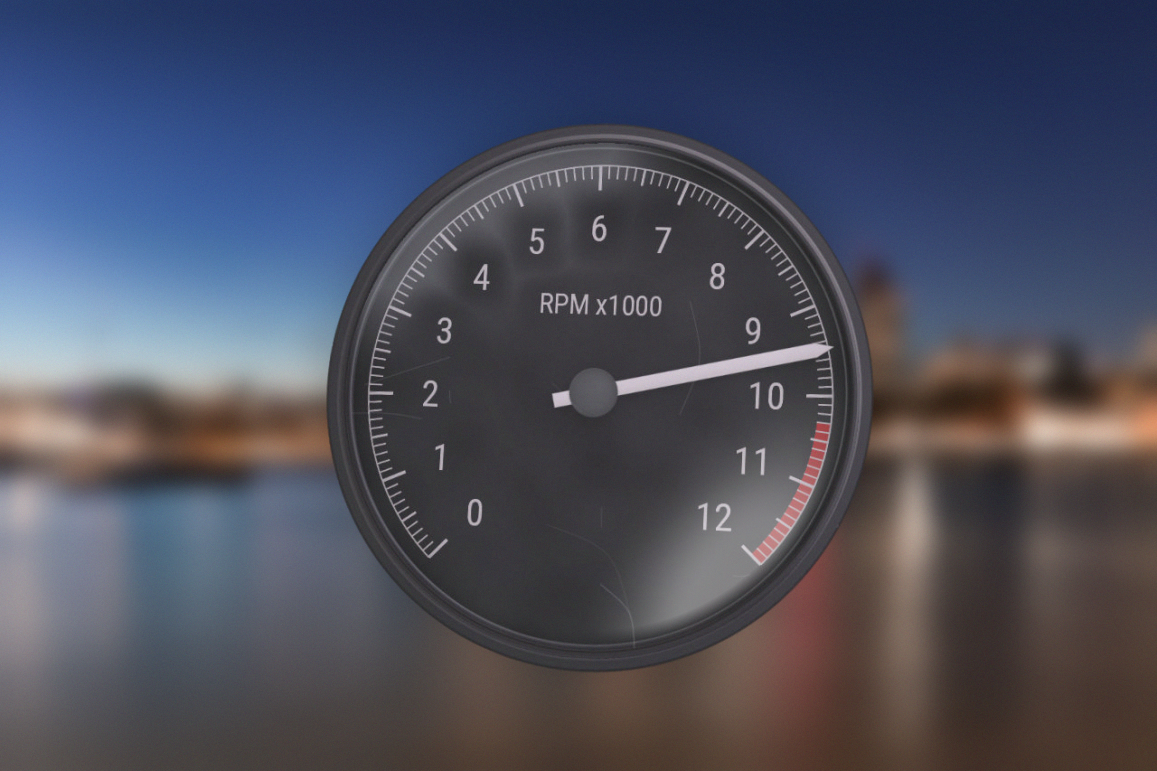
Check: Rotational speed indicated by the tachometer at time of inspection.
9500 rpm
